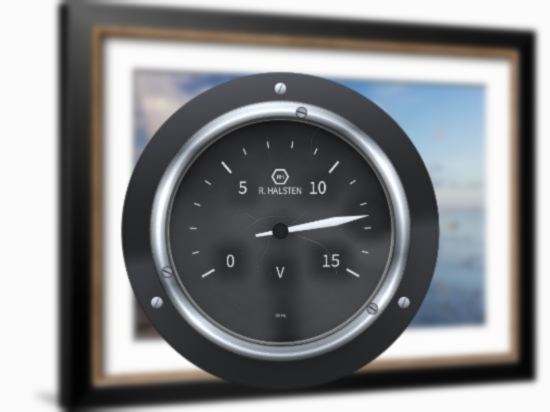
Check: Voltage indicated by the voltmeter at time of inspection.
12.5 V
